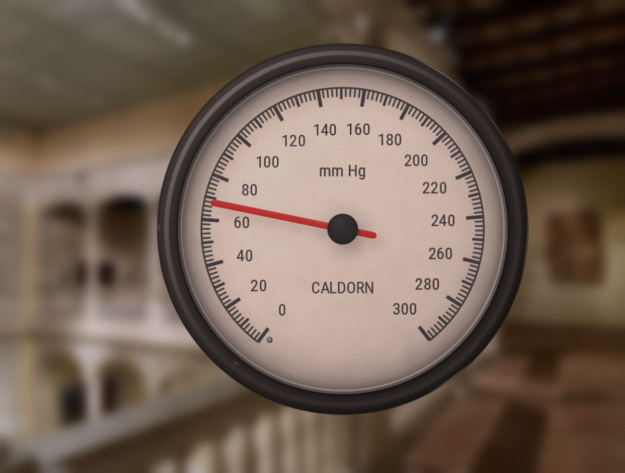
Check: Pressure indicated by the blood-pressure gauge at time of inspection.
68 mmHg
